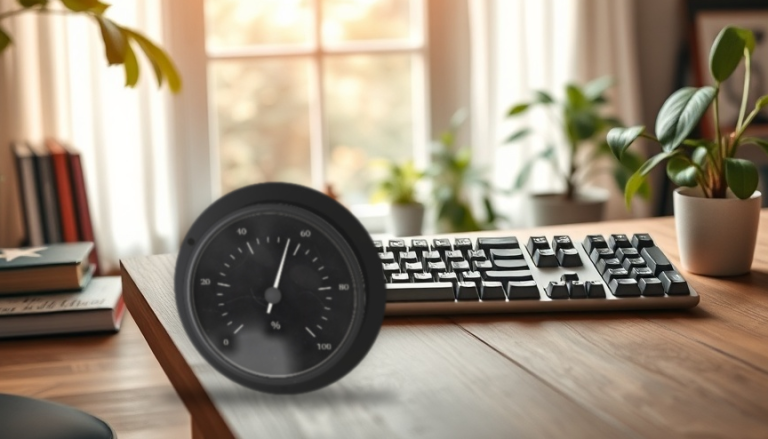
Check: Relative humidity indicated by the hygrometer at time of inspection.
56 %
